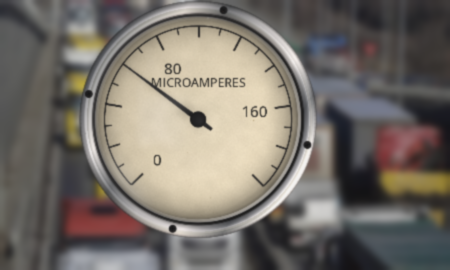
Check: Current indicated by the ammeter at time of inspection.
60 µA
